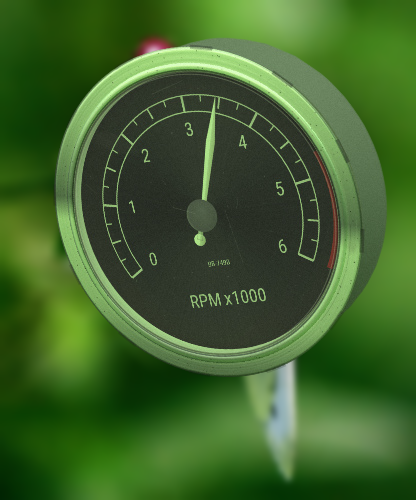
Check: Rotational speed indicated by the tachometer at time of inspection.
3500 rpm
